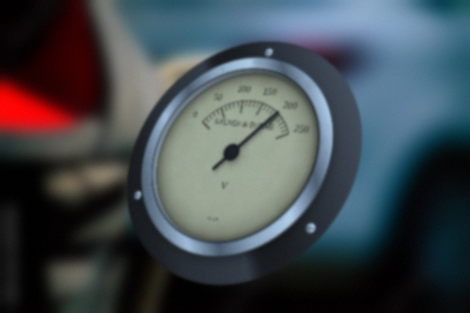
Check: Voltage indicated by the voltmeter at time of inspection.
200 V
